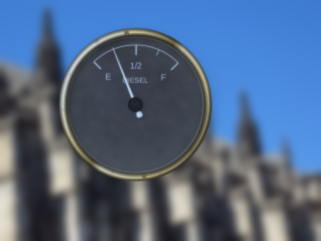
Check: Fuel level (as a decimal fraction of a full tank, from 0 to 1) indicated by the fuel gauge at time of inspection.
0.25
